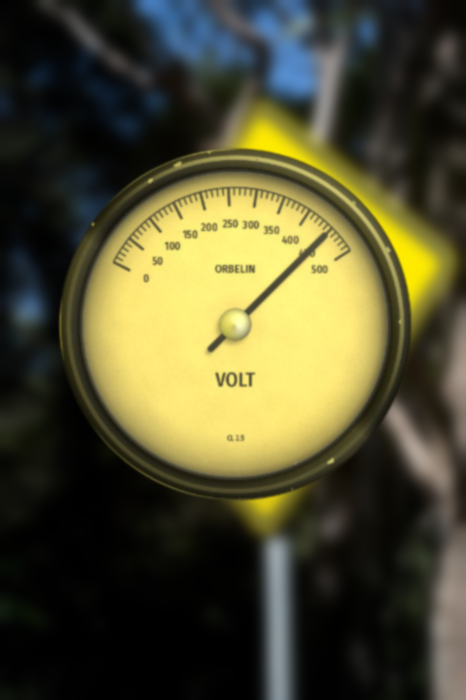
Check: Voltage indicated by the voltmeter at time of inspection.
450 V
